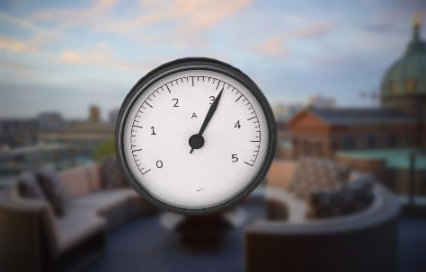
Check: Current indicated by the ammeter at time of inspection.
3.1 A
